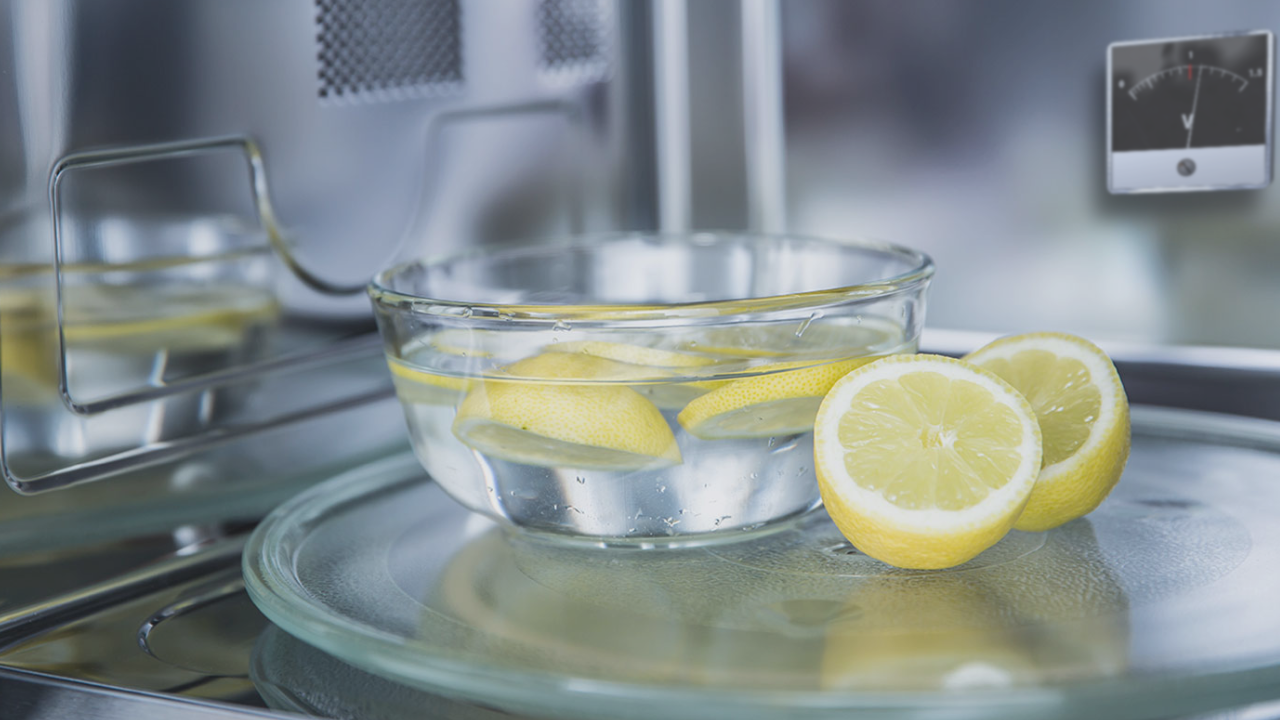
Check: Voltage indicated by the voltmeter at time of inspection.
1.1 V
